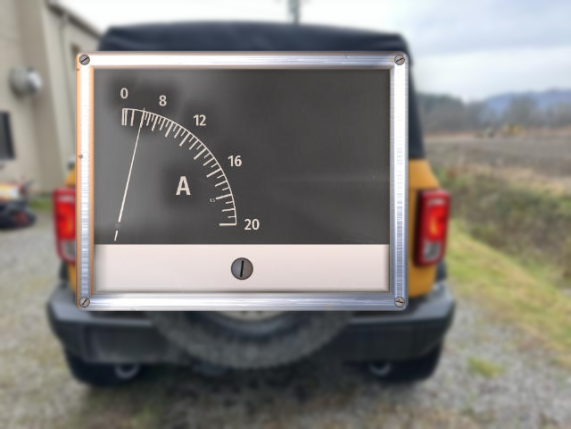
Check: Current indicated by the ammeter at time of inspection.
6 A
